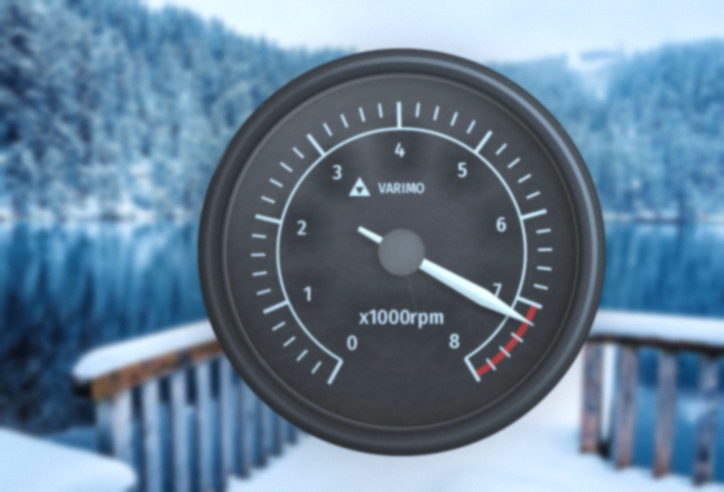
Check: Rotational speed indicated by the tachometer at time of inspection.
7200 rpm
